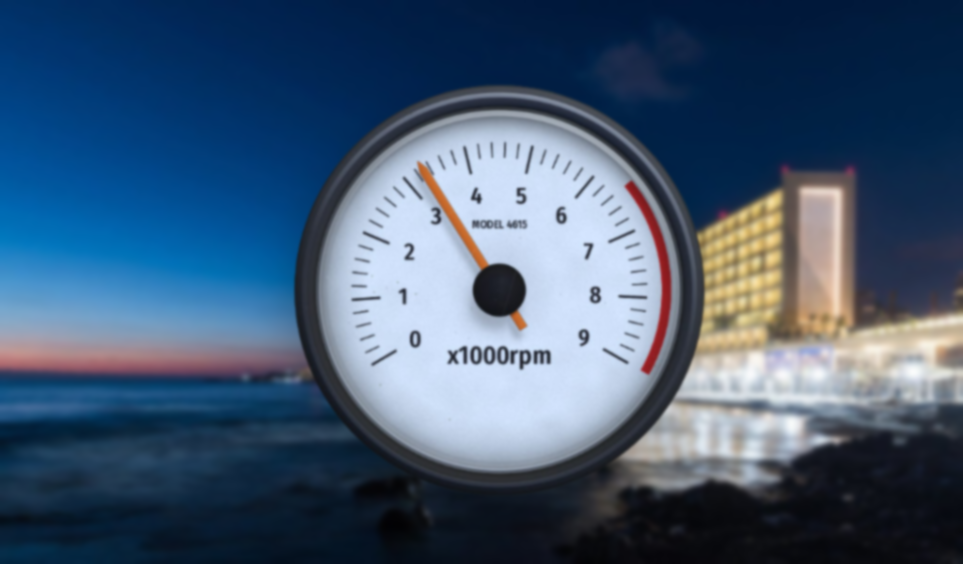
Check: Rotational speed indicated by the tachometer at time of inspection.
3300 rpm
